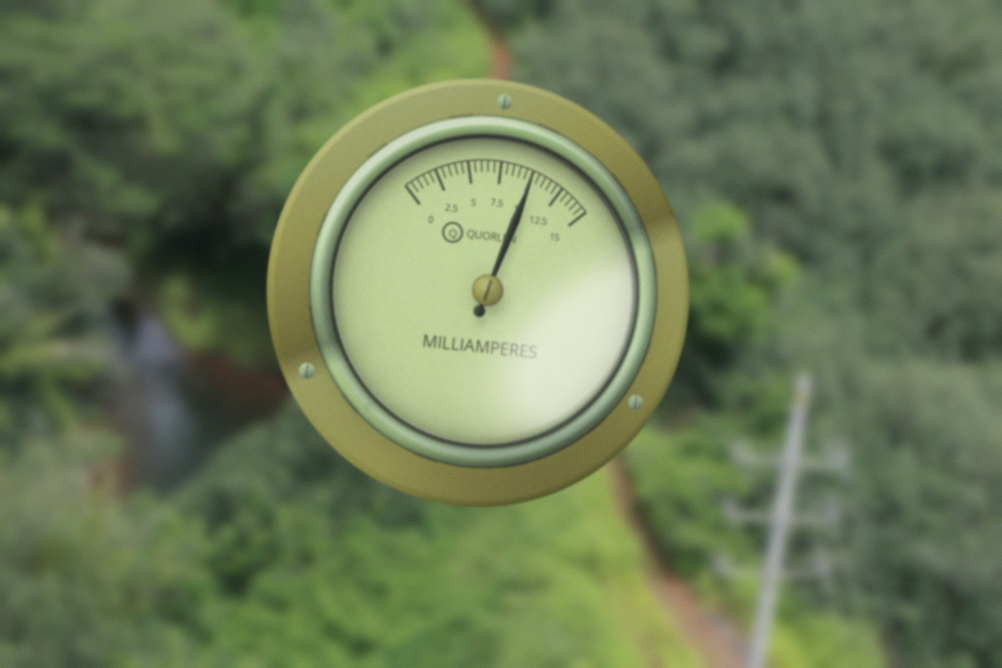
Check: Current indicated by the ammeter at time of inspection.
10 mA
